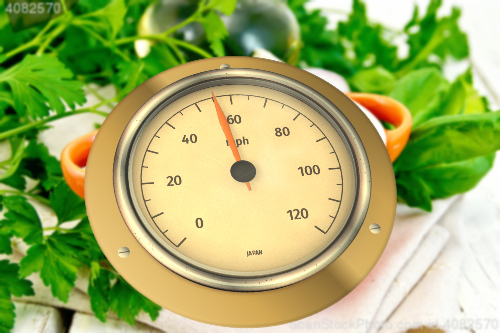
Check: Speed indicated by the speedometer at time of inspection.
55 mph
